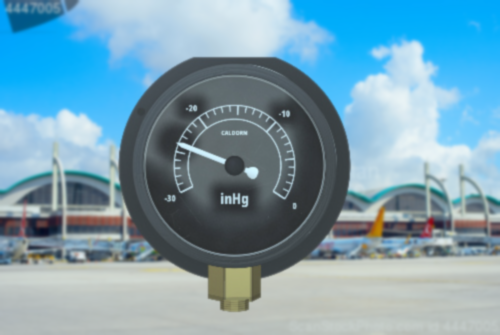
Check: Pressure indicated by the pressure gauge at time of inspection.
-24 inHg
